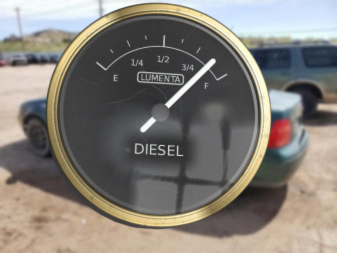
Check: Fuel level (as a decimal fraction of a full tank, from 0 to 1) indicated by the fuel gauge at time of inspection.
0.875
